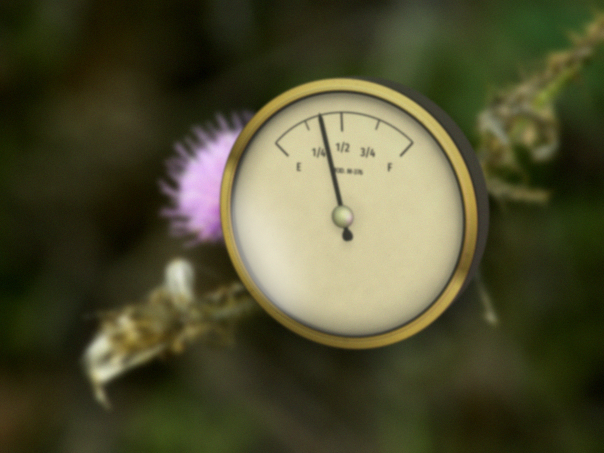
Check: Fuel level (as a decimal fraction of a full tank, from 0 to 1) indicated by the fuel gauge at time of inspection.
0.375
